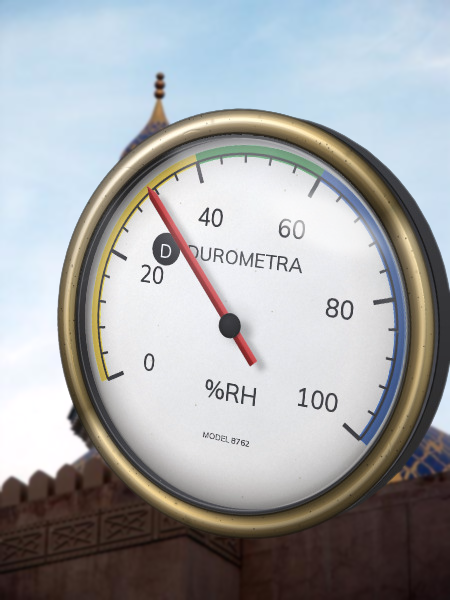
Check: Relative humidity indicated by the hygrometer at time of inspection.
32 %
